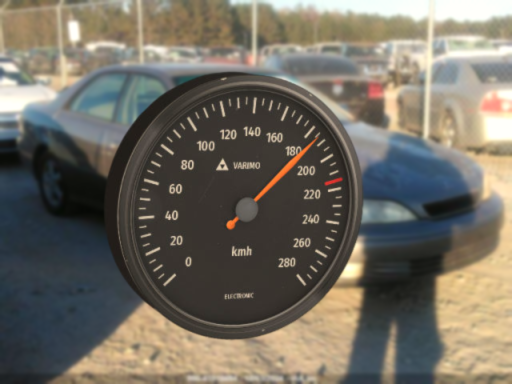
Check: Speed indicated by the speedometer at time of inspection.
185 km/h
